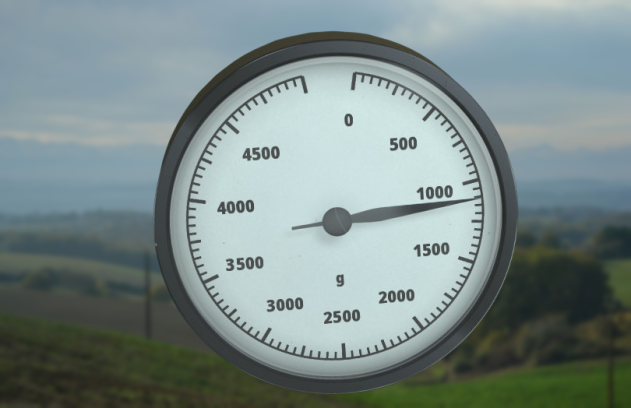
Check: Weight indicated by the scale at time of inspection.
1100 g
